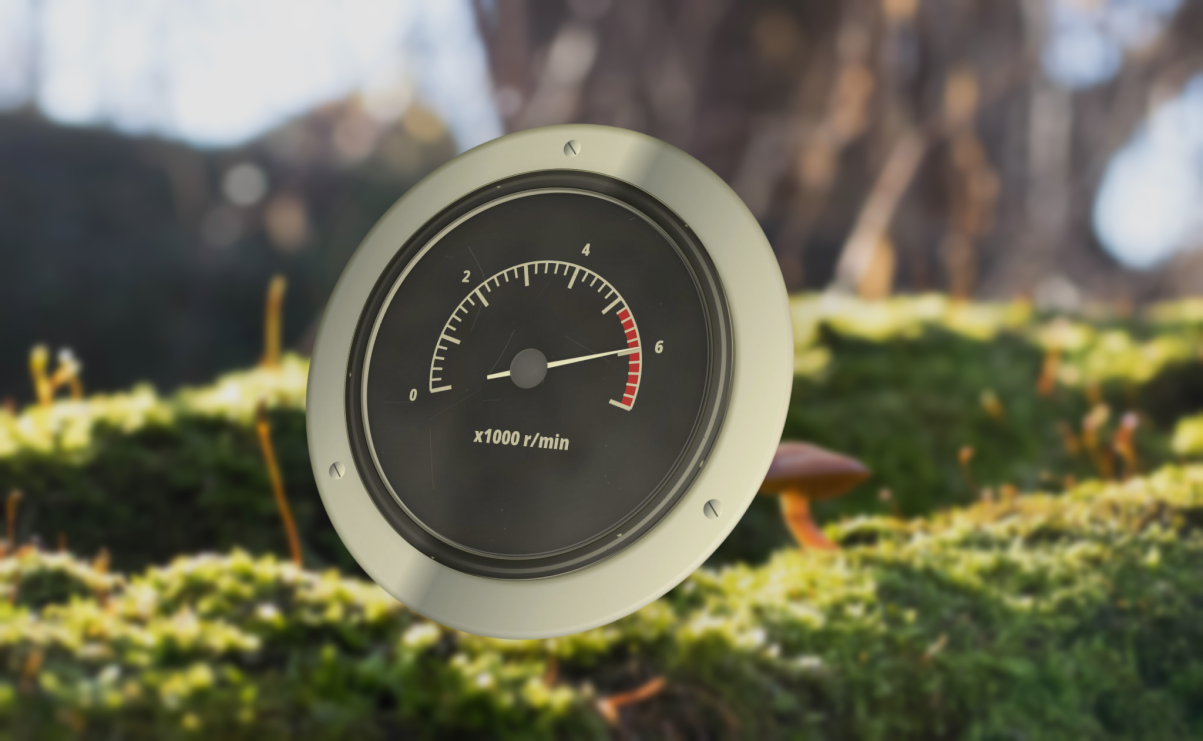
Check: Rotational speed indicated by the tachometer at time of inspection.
6000 rpm
